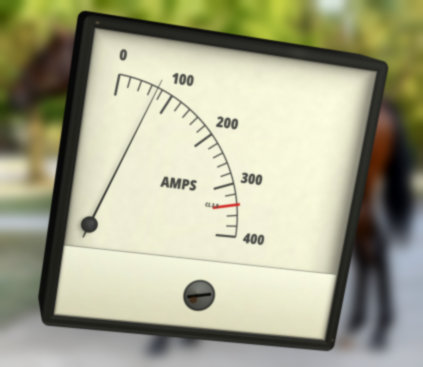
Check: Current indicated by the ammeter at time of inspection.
70 A
